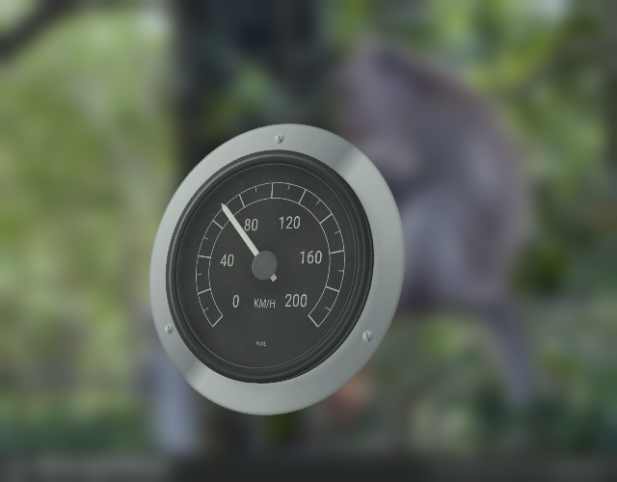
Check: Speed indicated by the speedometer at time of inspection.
70 km/h
